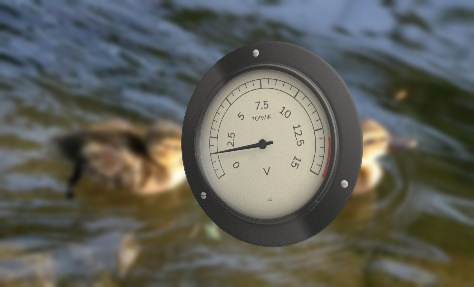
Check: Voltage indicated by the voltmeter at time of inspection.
1.5 V
